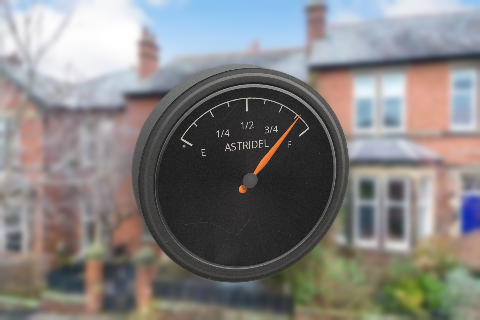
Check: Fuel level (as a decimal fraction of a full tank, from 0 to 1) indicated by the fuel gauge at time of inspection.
0.875
